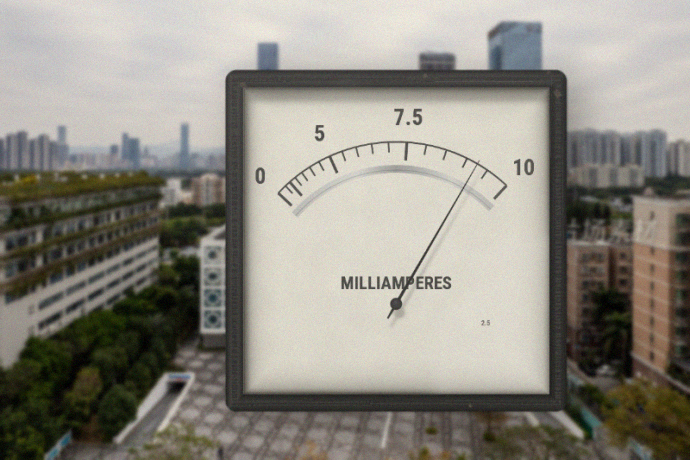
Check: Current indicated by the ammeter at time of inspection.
9.25 mA
